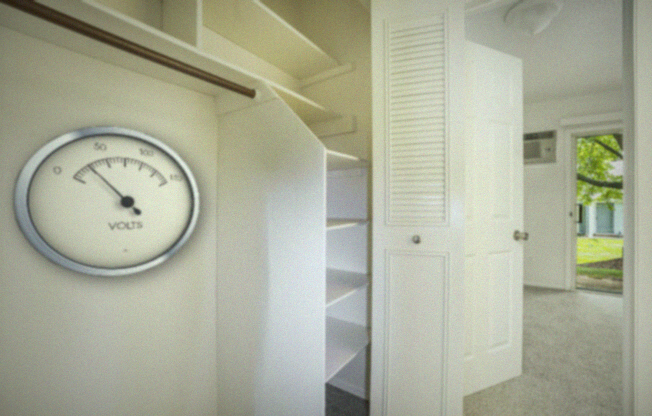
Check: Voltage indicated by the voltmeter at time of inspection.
25 V
